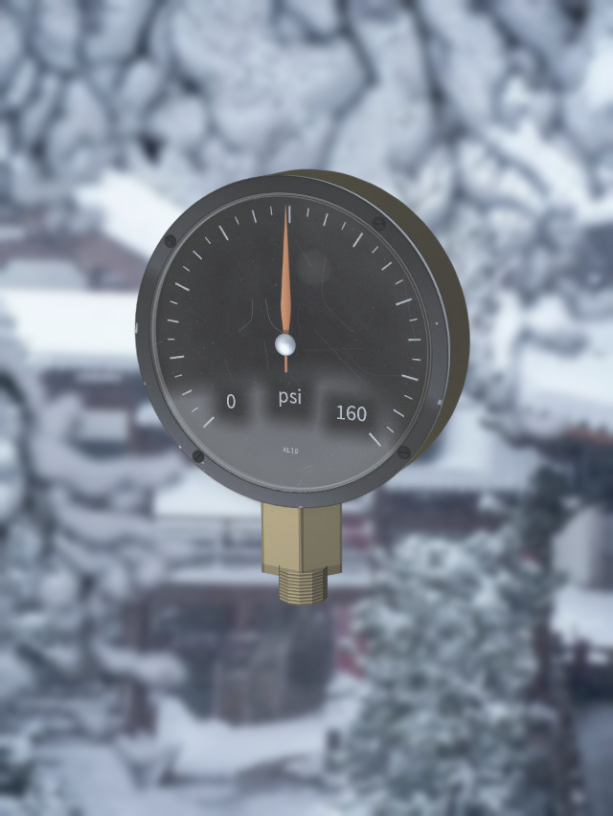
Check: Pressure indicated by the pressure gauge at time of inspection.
80 psi
